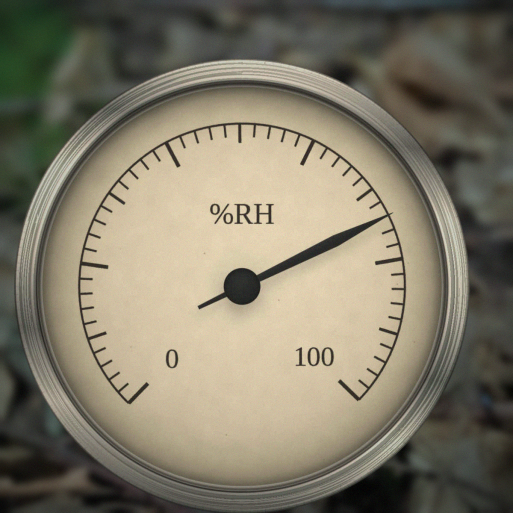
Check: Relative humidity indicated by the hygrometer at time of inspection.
74 %
